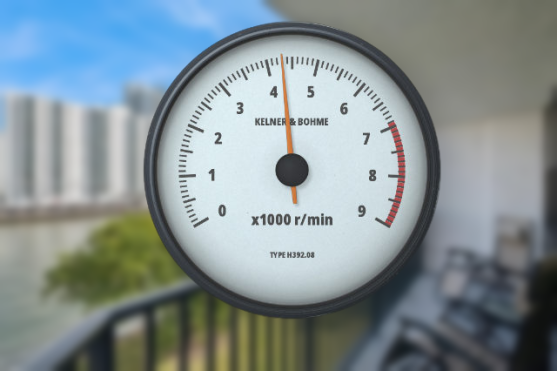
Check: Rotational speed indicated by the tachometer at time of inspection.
4300 rpm
